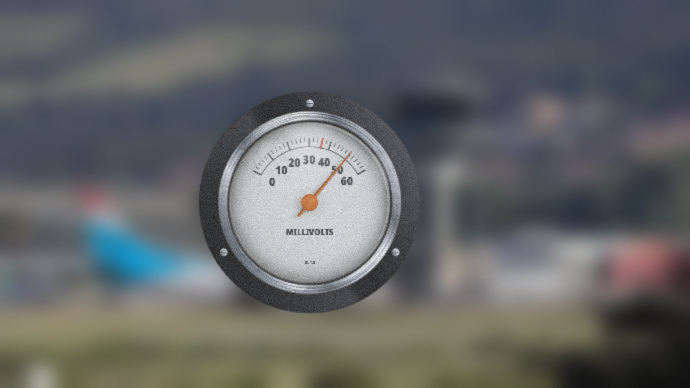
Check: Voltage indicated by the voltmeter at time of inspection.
50 mV
